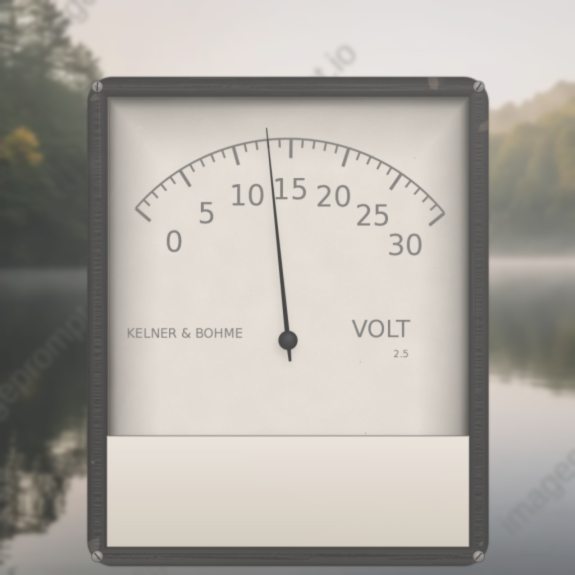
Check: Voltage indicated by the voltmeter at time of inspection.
13 V
